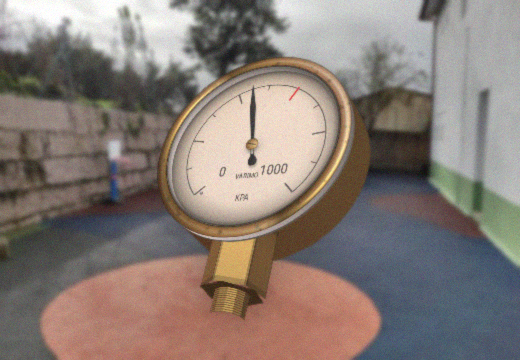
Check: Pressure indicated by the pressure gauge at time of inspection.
450 kPa
